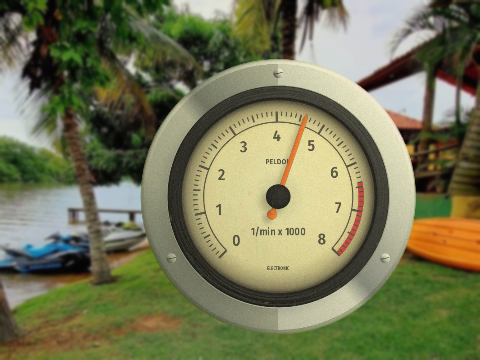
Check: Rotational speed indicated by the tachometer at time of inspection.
4600 rpm
